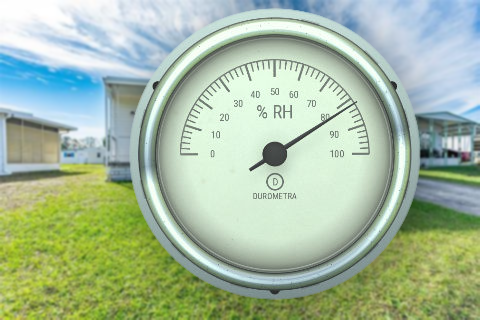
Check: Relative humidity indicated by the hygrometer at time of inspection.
82 %
